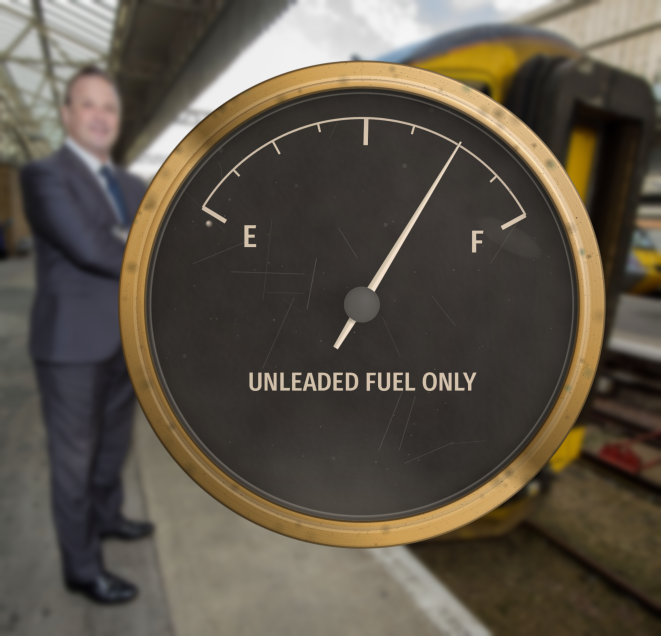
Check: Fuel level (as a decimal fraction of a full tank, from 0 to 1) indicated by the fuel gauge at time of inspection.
0.75
